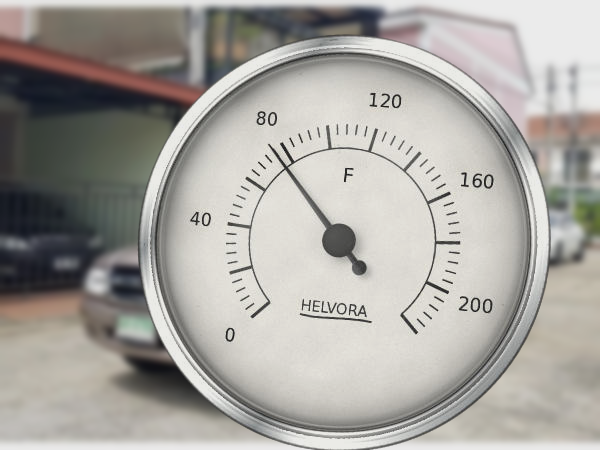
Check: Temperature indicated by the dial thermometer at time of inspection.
76 °F
